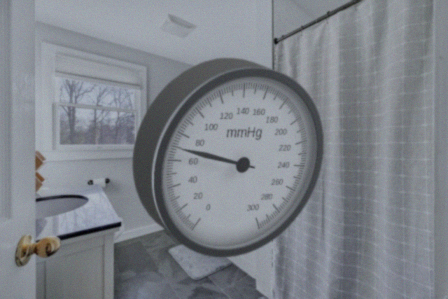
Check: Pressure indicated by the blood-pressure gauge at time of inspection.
70 mmHg
